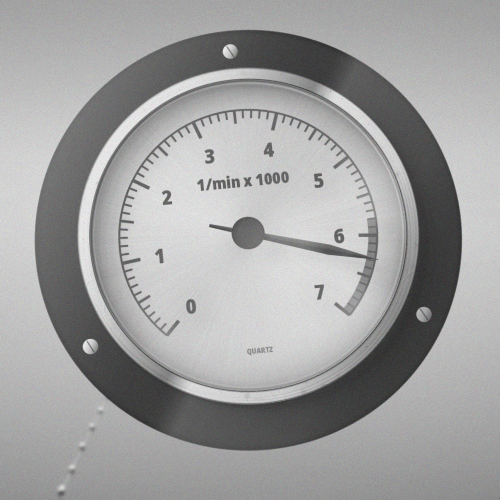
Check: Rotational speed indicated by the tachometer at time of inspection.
6300 rpm
